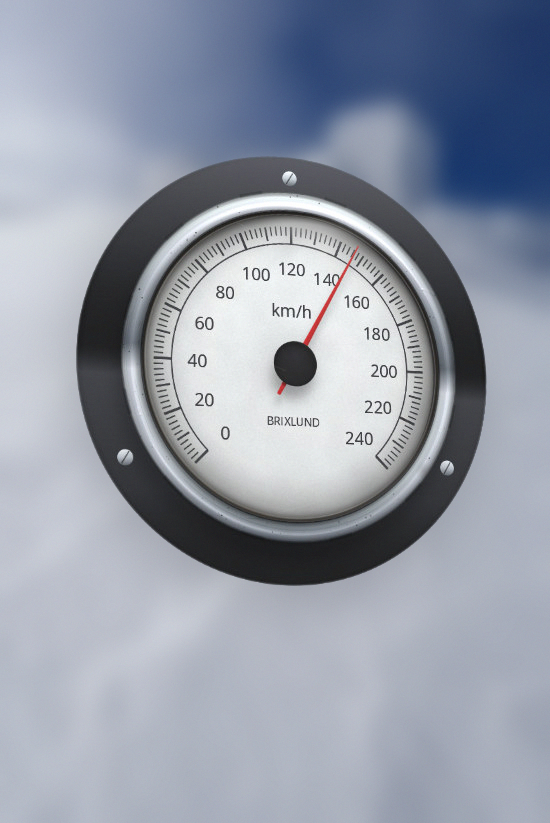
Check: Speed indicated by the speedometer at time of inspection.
146 km/h
